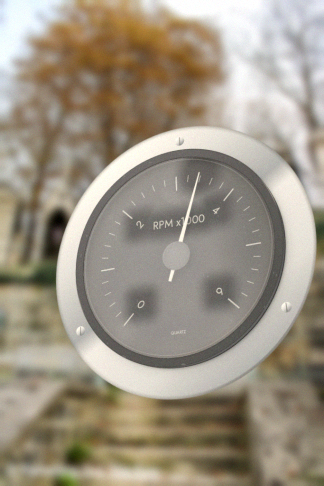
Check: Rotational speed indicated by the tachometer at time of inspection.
3400 rpm
